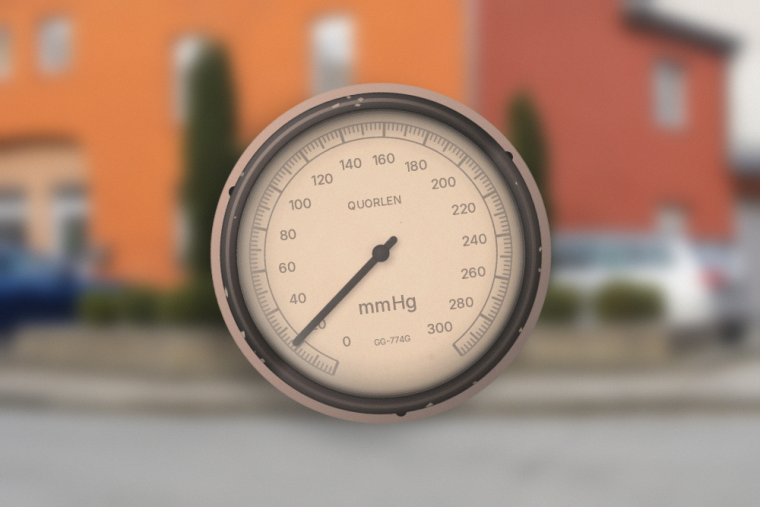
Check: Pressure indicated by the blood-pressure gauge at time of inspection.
22 mmHg
